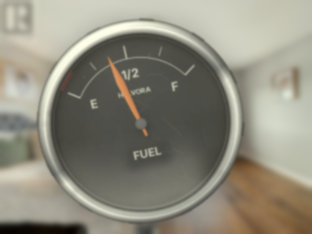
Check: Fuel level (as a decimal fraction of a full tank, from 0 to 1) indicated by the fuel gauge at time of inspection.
0.375
